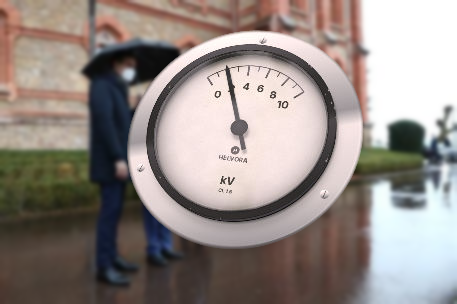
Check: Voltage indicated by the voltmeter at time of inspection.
2 kV
